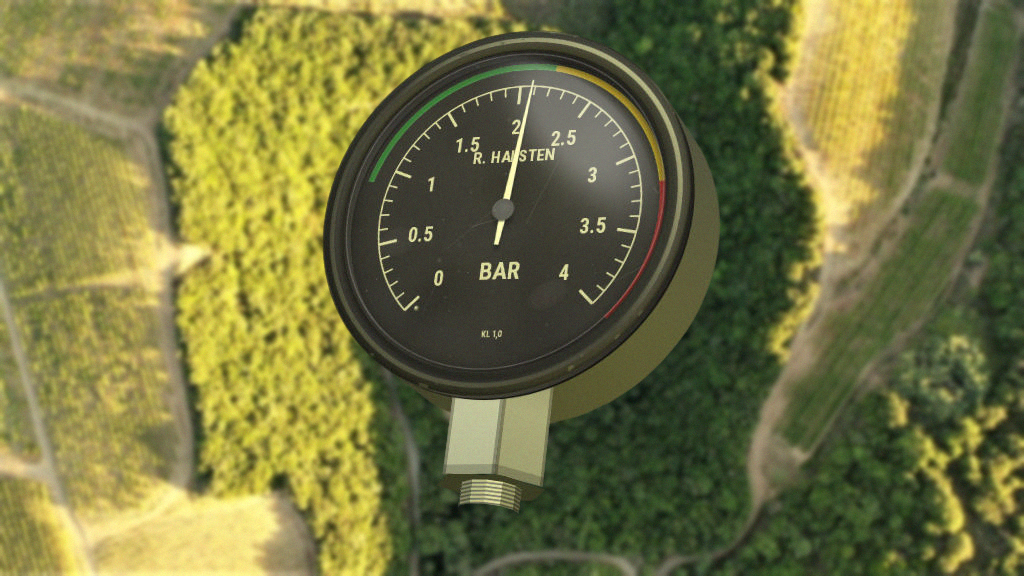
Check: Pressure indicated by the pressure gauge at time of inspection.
2.1 bar
